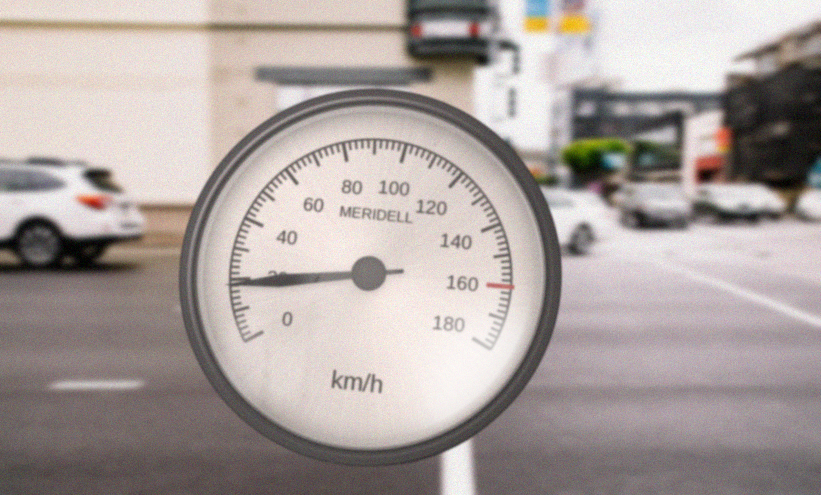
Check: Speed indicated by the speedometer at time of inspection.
18 km/h
